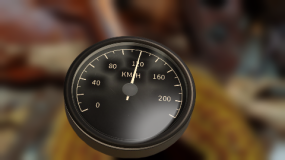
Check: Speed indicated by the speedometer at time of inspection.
120 km/h
